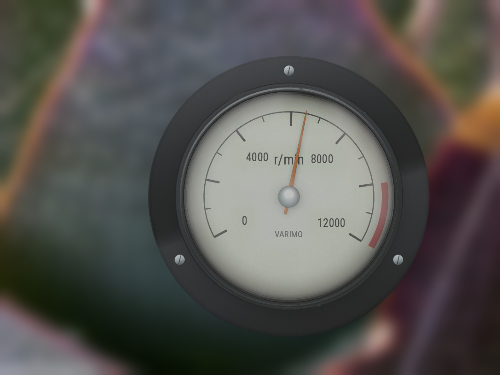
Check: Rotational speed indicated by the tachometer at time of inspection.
6500 rpm
